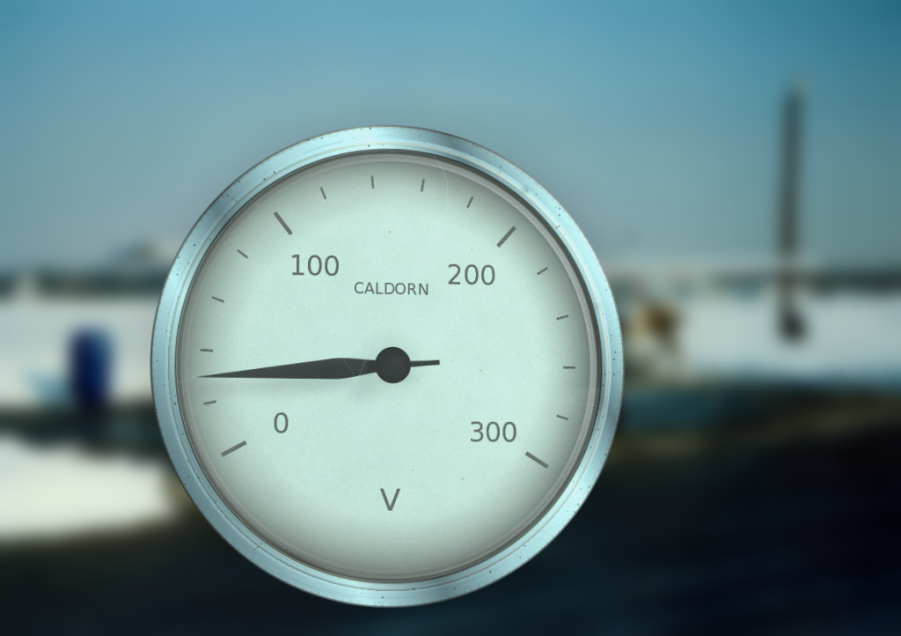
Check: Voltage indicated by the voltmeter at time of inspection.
30 V
